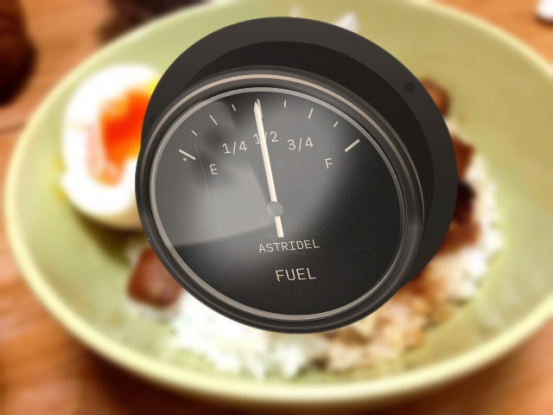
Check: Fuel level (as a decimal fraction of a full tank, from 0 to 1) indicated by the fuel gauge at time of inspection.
0.5
